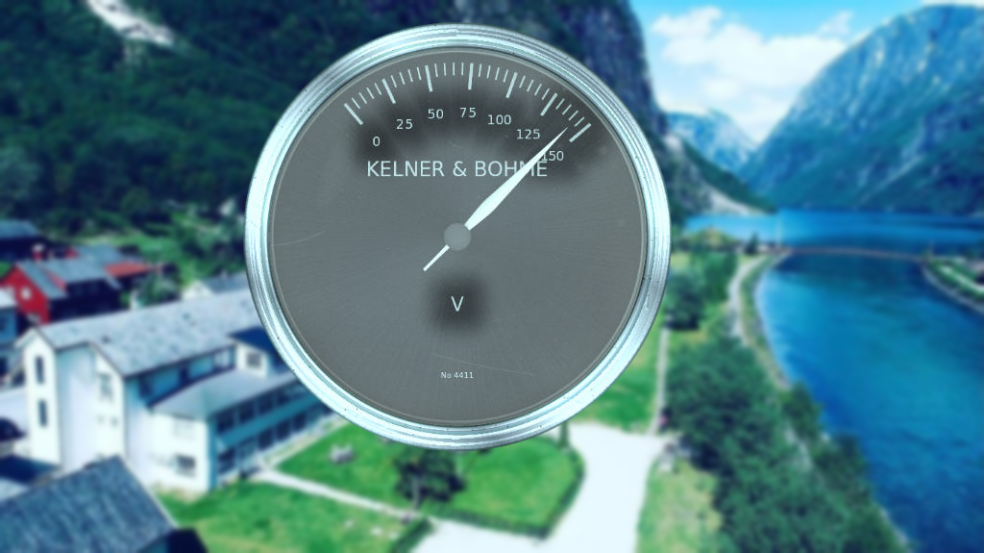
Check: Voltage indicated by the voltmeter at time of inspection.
142.5 V
